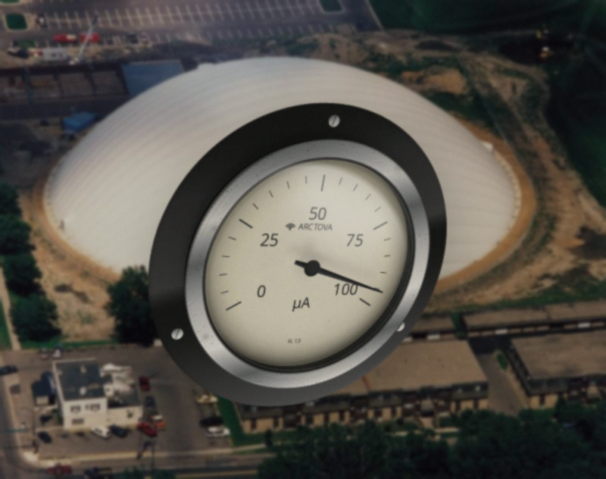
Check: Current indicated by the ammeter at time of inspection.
95 µA
